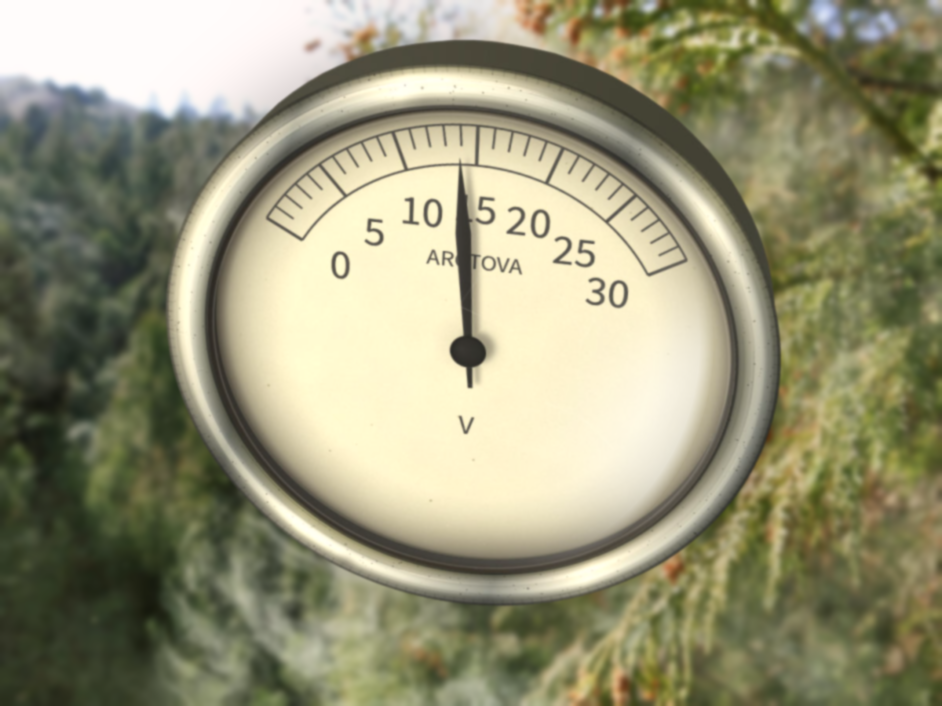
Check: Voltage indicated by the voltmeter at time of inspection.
14 V
